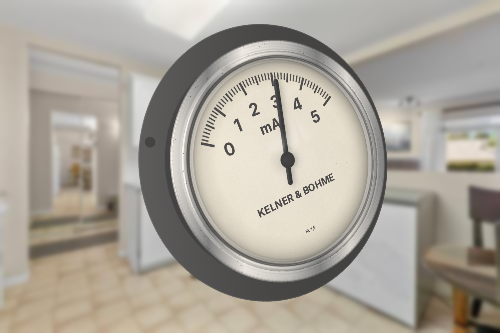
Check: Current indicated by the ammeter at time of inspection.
3 mA
